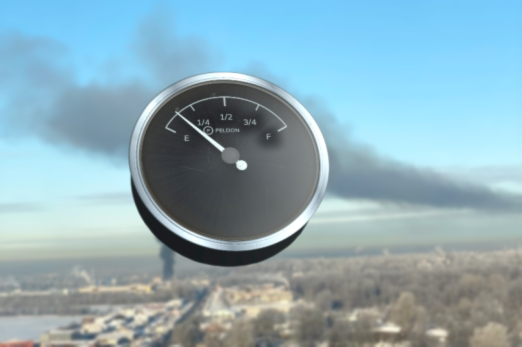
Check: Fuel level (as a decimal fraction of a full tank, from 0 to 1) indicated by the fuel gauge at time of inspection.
0.125
